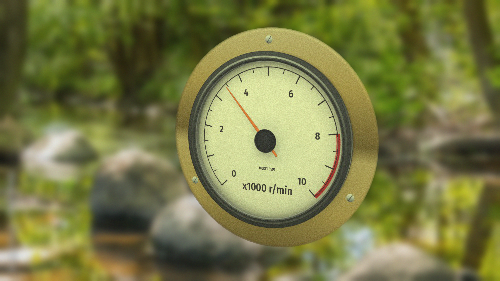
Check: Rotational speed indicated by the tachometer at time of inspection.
3500 rpm
